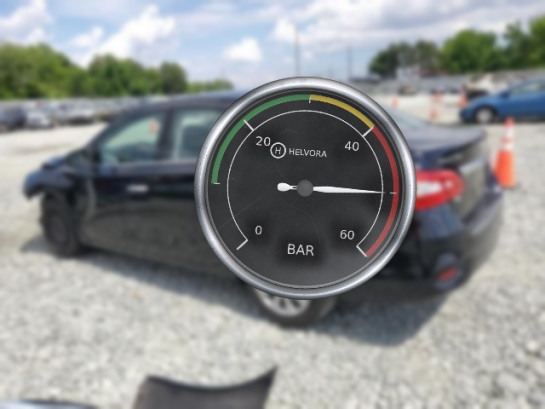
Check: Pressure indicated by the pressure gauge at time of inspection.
50 bar
